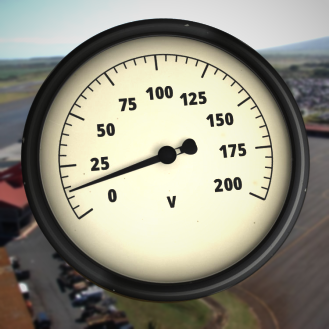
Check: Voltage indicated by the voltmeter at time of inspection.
12.5 V
